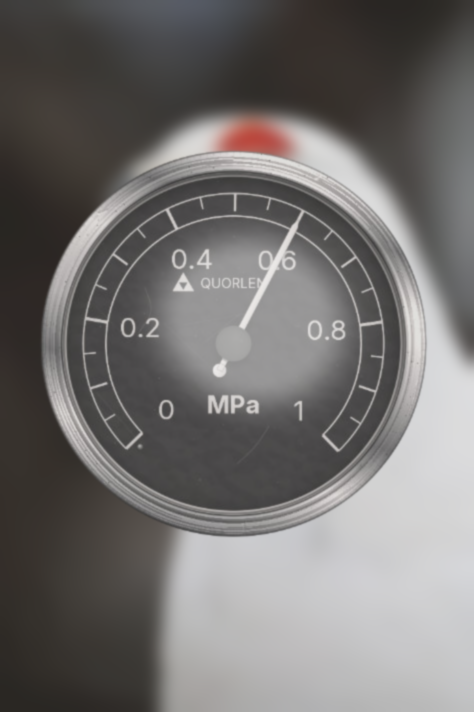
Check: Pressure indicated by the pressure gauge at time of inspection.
0.6 MPa
